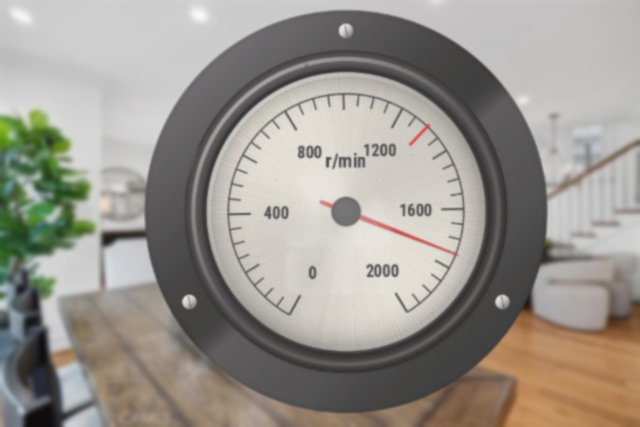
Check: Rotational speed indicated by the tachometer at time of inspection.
1750 rpm
